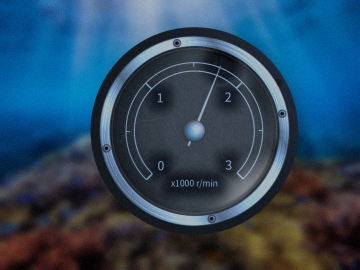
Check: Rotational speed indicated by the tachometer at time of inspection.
1750 rpm
